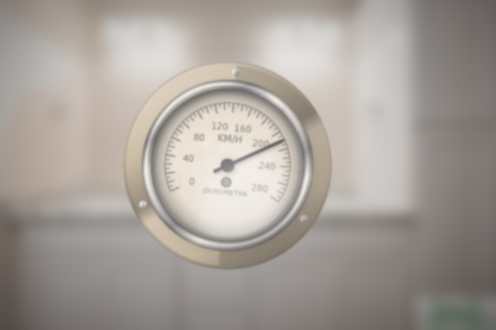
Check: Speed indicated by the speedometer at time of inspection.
210 km/h
